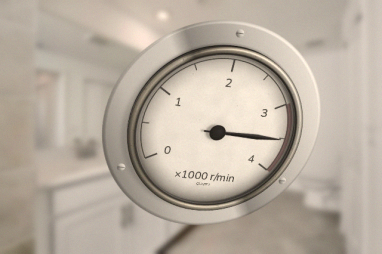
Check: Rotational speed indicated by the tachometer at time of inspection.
3500 rpm
